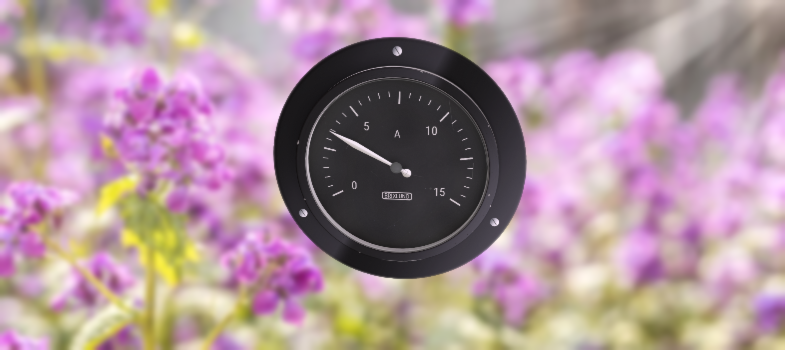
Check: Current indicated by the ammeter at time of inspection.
3.5 A
